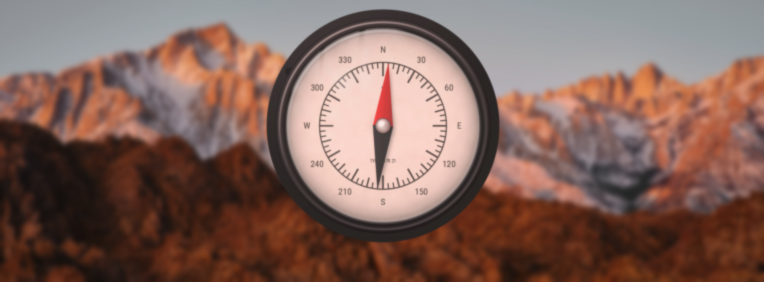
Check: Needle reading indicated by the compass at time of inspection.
5 °
